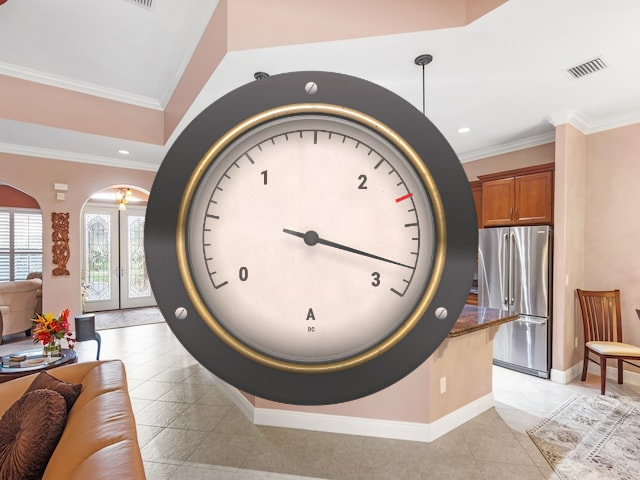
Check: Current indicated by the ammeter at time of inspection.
2.8 A
